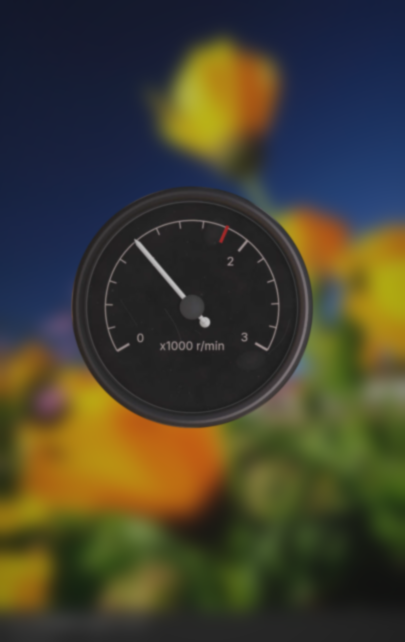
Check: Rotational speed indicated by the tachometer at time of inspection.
1000 rpm
